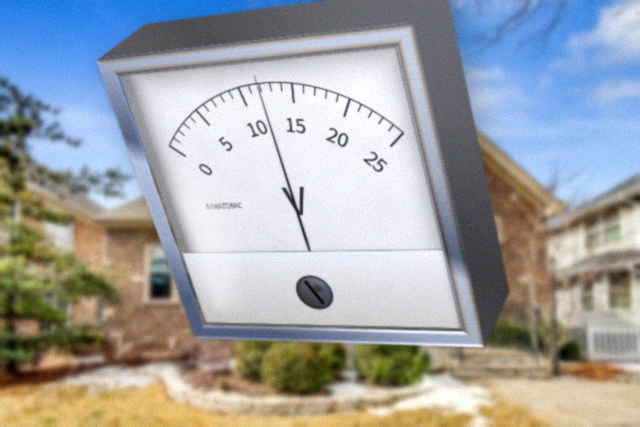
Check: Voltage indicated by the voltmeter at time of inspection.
12 V
